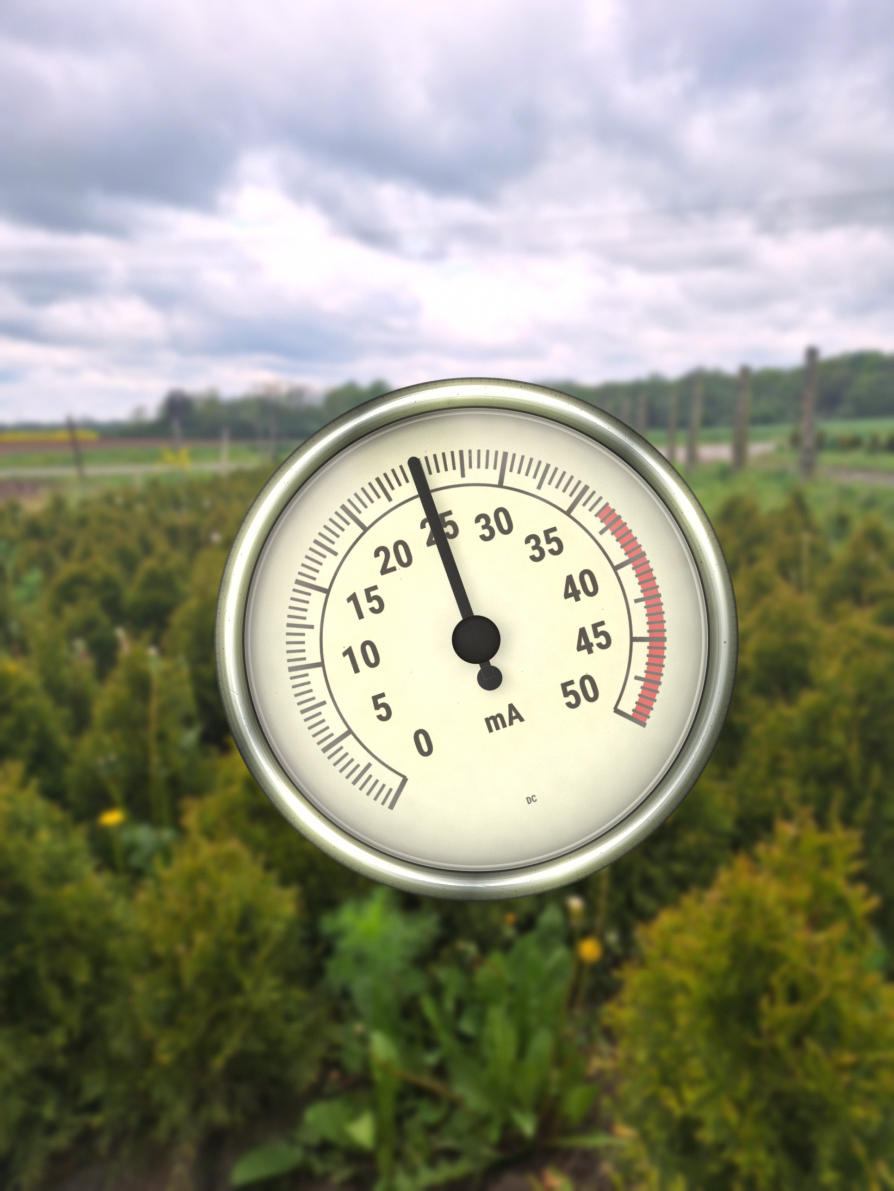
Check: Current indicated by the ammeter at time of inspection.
24.75 mA
